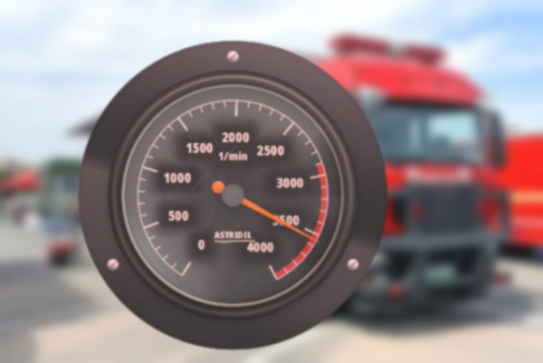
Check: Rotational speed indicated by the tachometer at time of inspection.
3550 rpm
